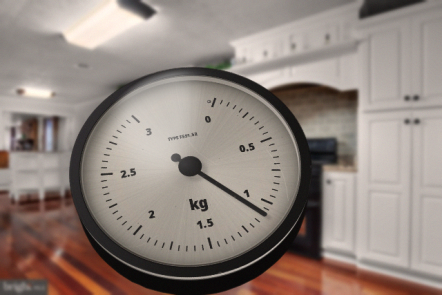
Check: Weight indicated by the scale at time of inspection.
1.1 kg
